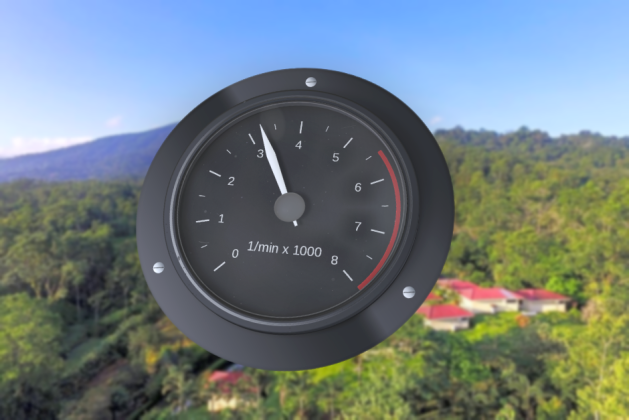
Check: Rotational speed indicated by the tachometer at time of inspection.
3250 rpm
